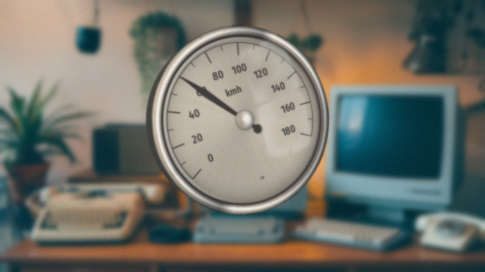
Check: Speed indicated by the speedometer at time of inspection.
60 km/h
